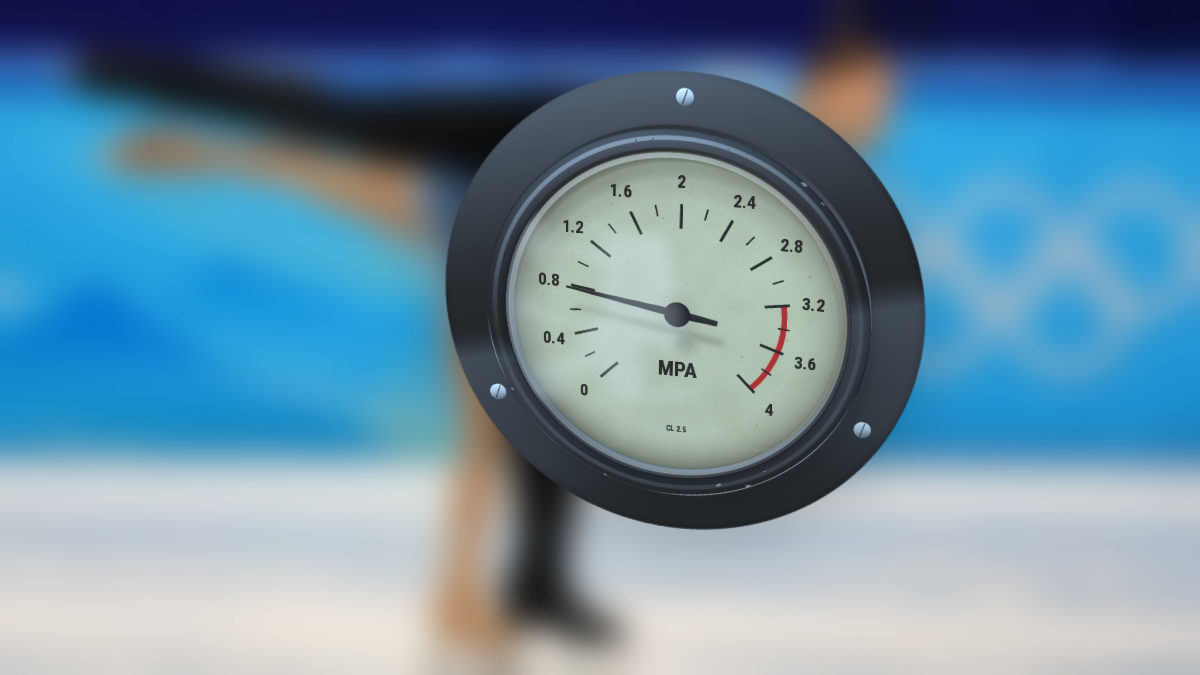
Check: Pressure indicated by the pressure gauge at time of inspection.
0.8 MPa
